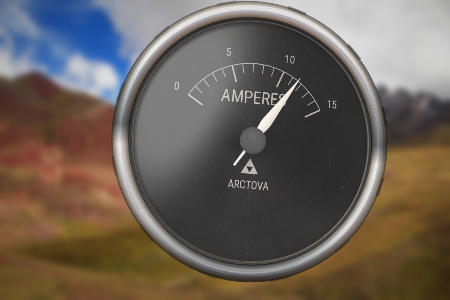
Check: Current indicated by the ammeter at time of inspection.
11.5 A
